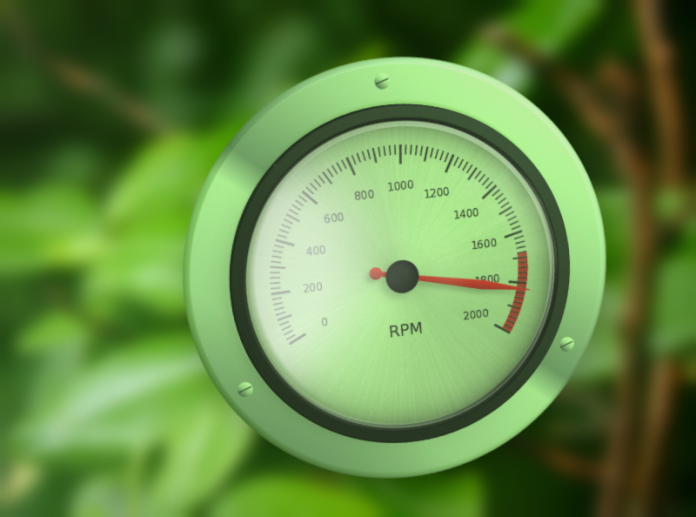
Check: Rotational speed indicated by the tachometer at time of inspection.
1820 rpm
